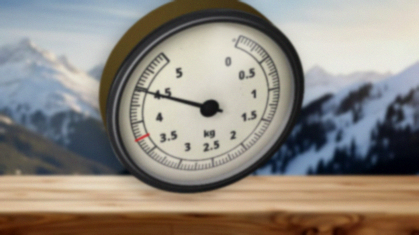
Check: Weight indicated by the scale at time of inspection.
4.5 kg
